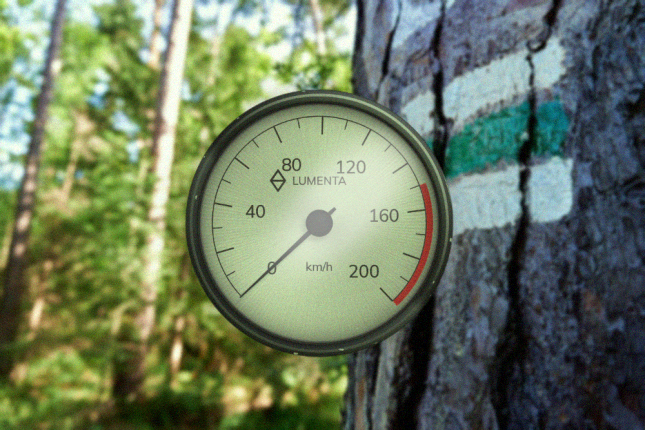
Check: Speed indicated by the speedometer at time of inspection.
0 km/h
